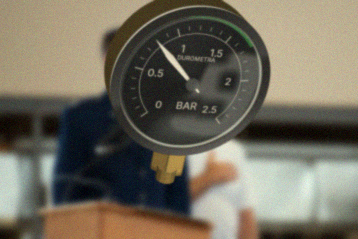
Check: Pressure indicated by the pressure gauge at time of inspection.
0.8 bar
